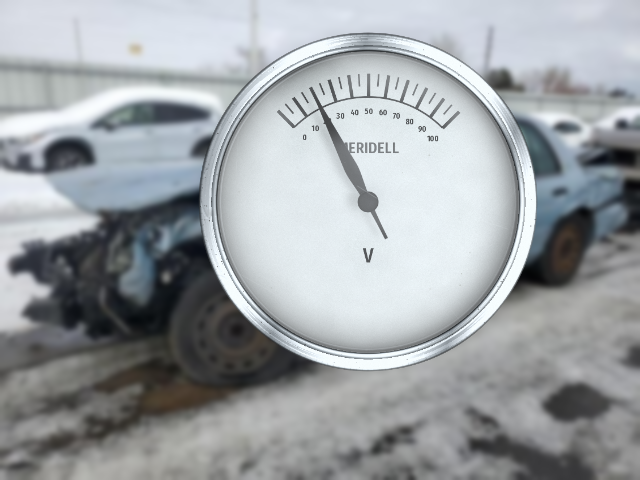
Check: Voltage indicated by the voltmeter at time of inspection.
20 V
